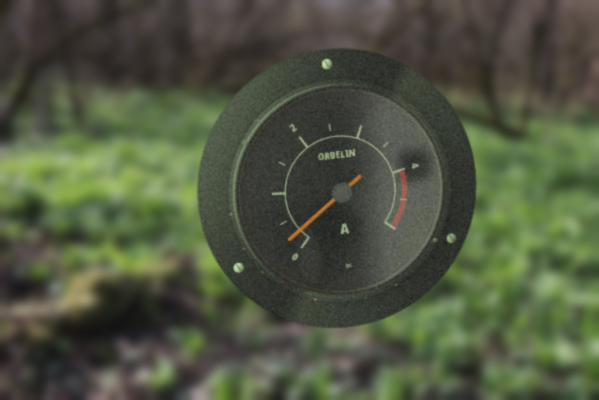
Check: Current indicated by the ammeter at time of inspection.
0.25 A
